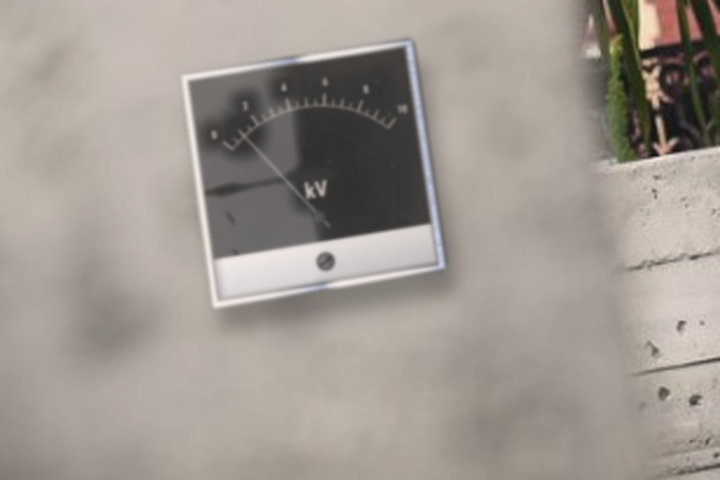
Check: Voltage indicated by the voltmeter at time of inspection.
1 kV
